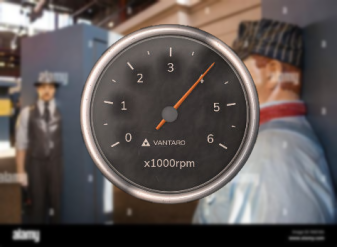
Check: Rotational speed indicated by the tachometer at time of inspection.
4000 rpm
